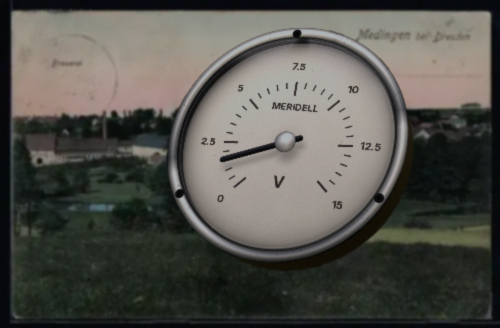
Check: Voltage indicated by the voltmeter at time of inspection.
1.5 V
